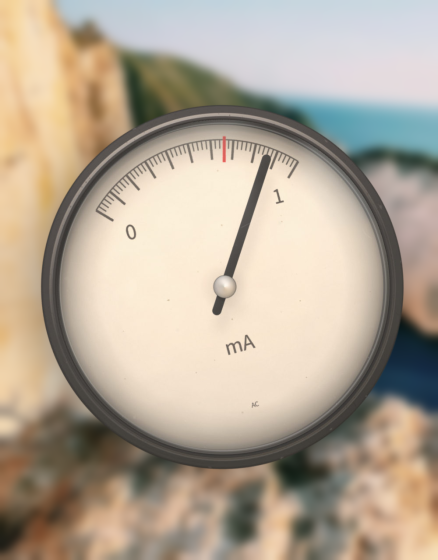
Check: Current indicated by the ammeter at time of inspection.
0.86 mA
